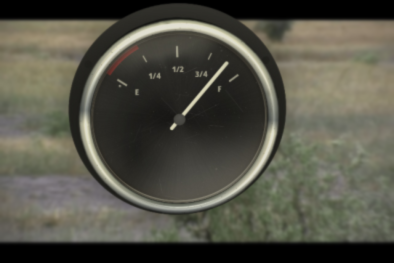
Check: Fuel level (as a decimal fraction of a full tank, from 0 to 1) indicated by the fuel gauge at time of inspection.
0.875
